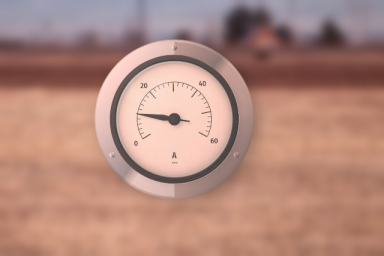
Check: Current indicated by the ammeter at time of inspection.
10 A
